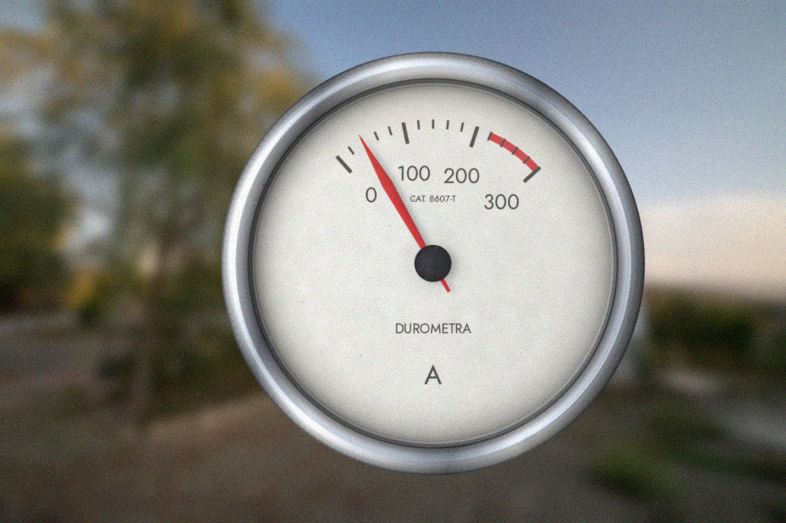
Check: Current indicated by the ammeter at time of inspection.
40 A
